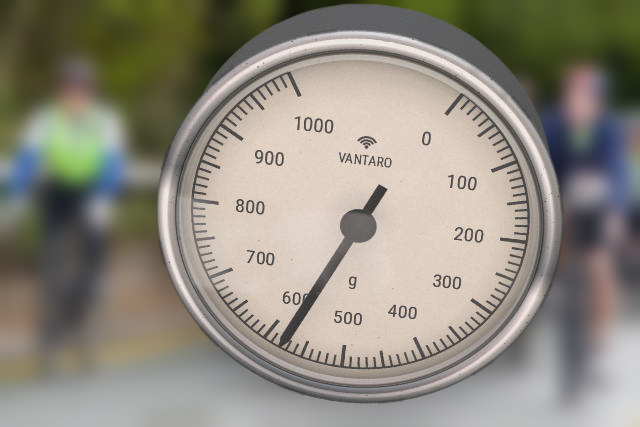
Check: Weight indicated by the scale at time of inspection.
580 g
